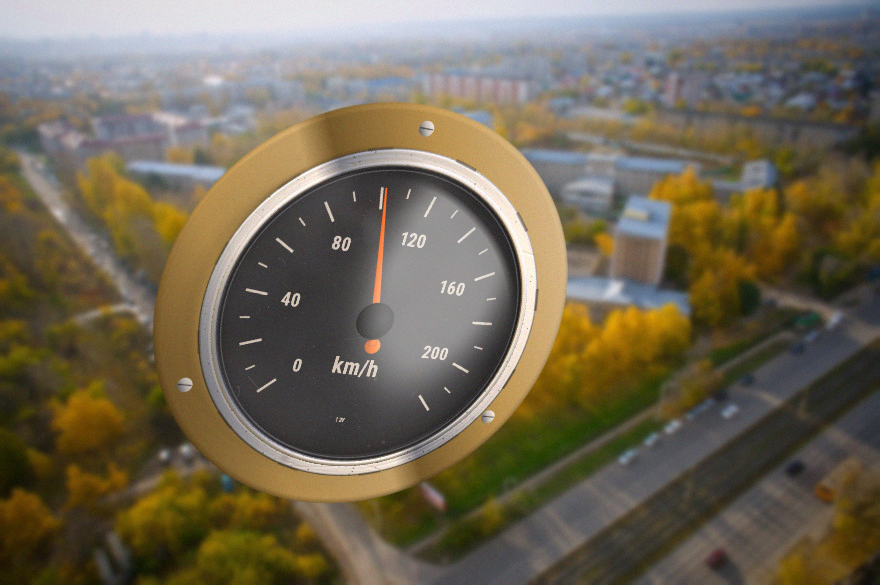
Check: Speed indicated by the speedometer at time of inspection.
100 km/h
